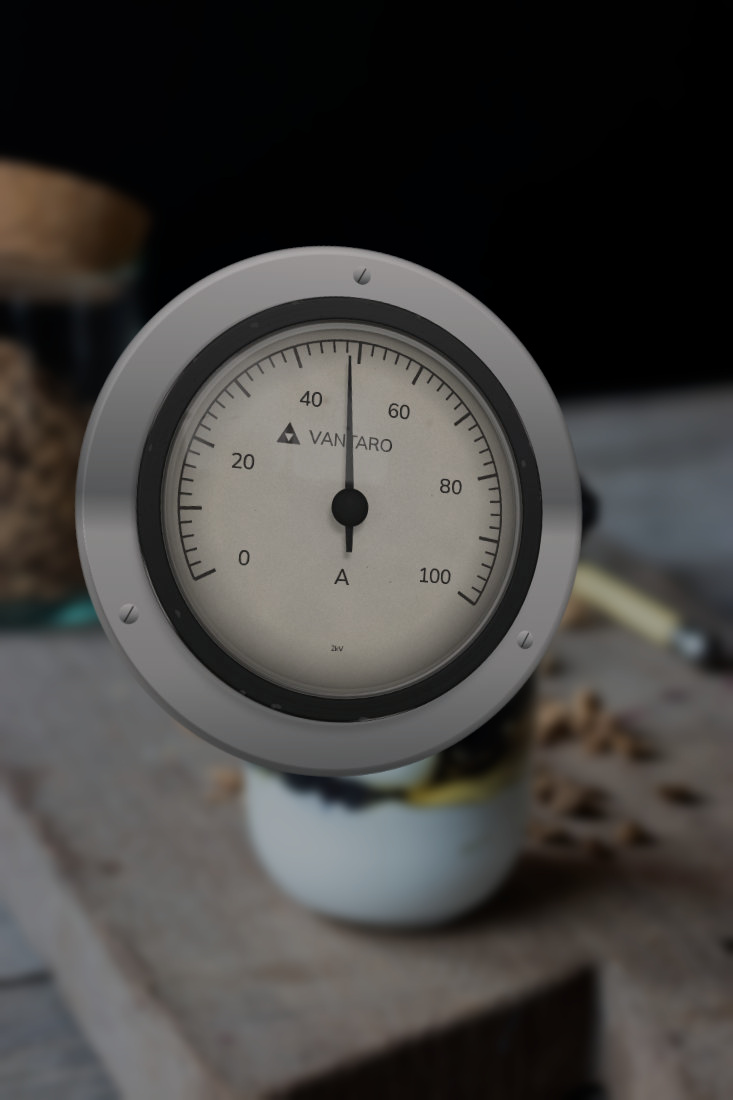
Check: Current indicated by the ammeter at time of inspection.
48 A
